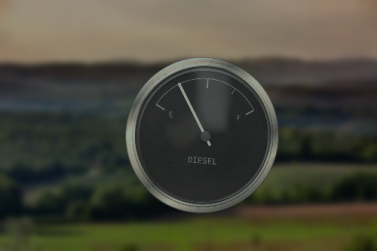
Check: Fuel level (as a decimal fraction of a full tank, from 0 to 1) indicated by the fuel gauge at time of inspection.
0.25
